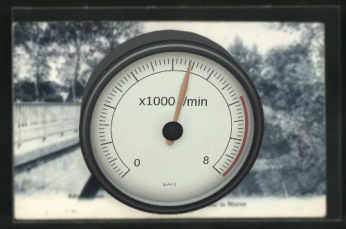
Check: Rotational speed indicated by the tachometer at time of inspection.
4400 rpm
